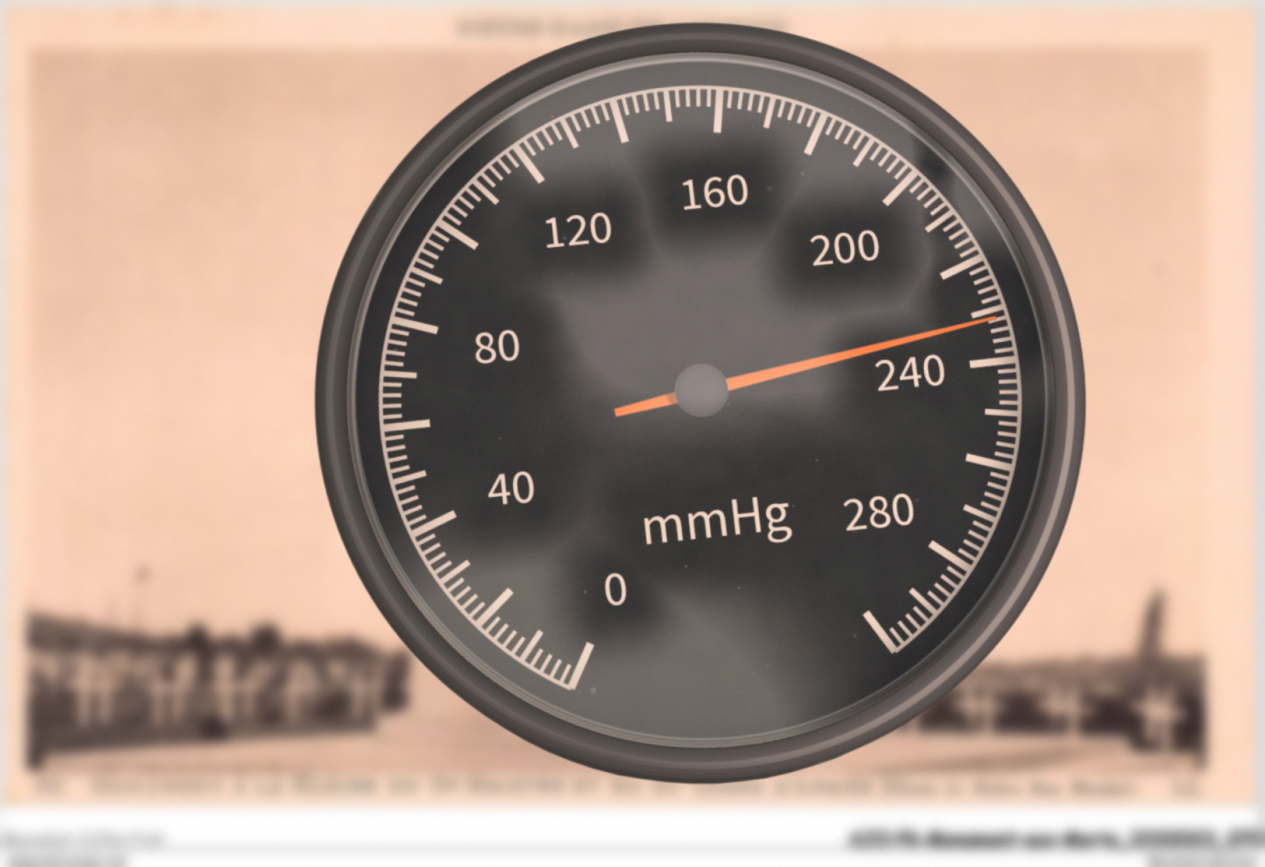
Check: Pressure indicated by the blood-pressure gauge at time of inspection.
232 mmHg
